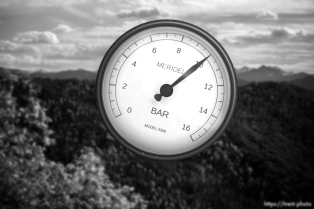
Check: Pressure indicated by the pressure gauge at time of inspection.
10 bar
